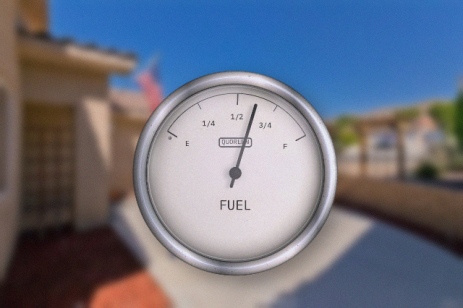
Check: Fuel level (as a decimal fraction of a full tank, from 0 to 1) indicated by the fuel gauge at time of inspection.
0.625
